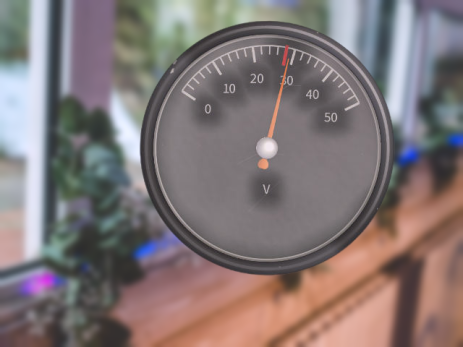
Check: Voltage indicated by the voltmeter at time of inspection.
29 V
